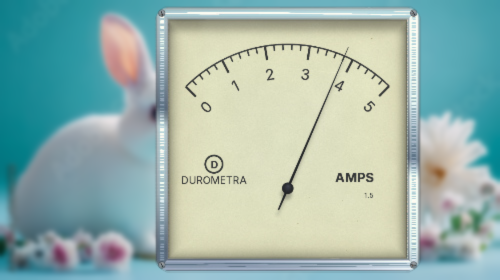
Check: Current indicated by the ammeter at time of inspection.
3.8 A
